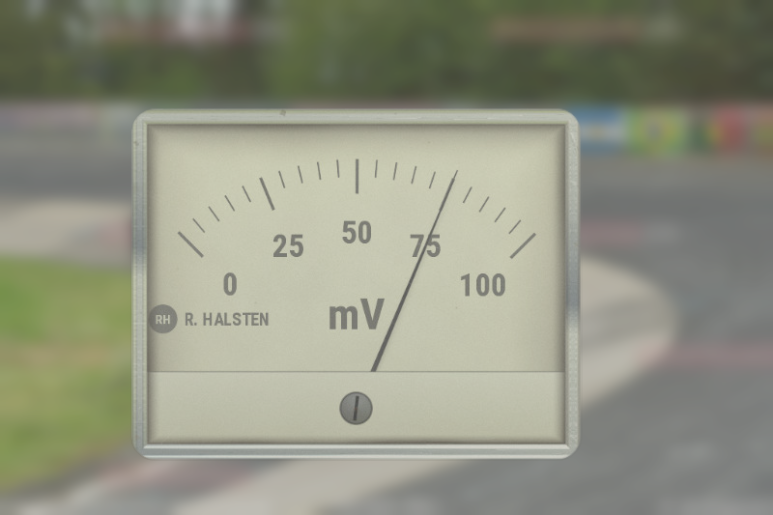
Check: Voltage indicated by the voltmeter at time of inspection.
75 mV
